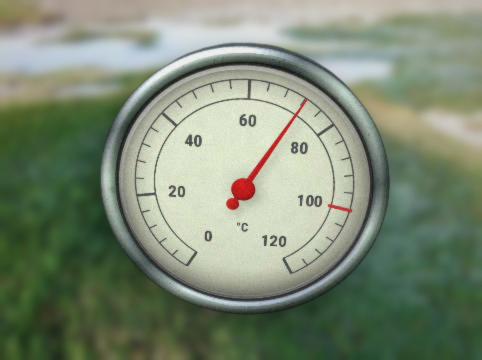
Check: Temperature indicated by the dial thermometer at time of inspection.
72 °C
